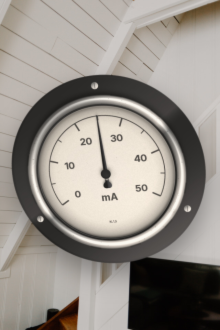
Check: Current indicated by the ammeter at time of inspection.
25 mA
